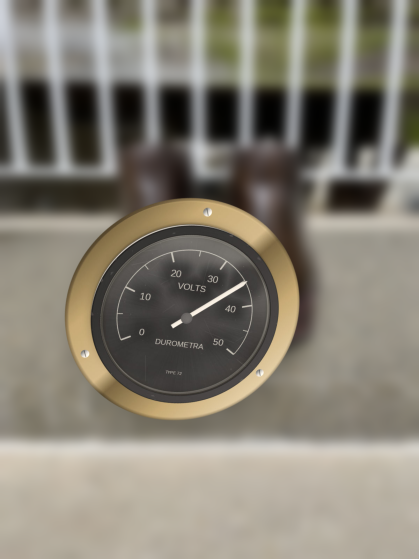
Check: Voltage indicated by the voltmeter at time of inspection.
35 V
